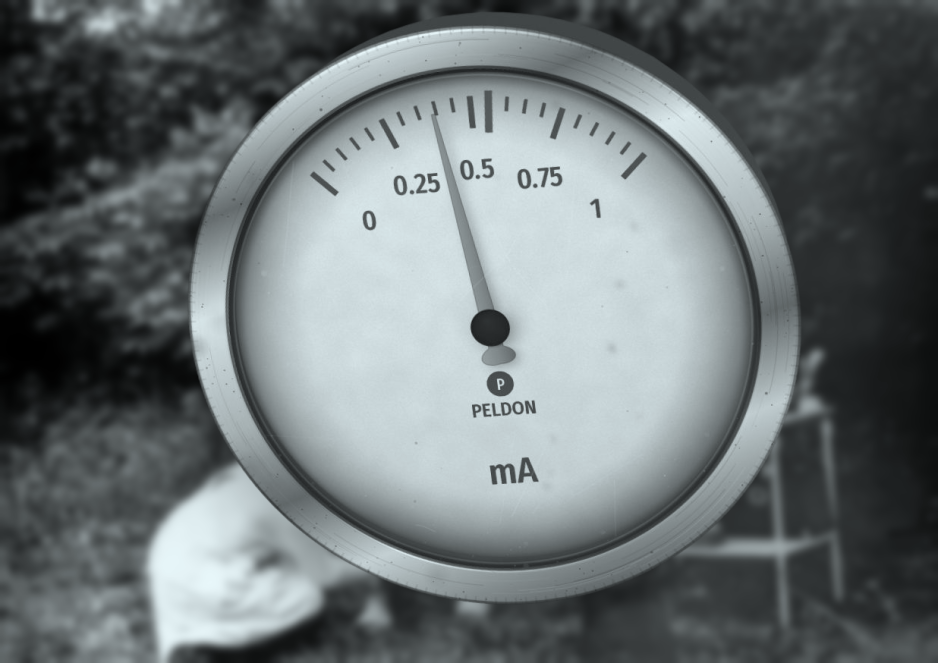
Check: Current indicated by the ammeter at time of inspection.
0.4 mA
